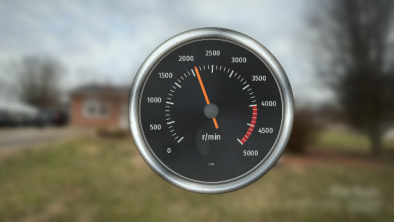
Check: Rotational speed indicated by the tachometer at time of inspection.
2100 rpm
